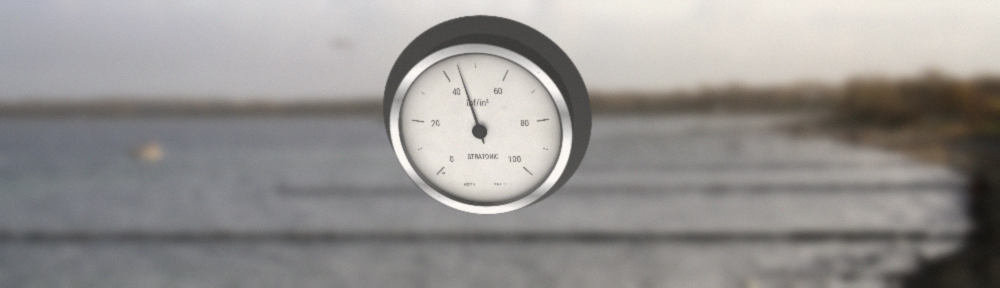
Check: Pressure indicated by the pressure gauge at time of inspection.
45 psi
